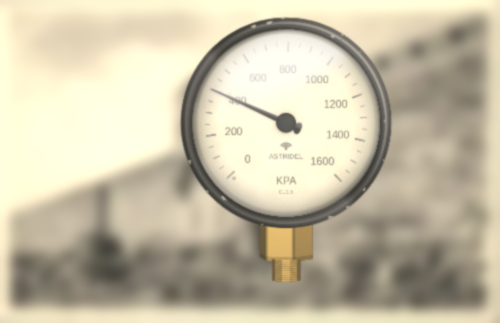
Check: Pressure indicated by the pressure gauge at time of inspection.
400 kPa
